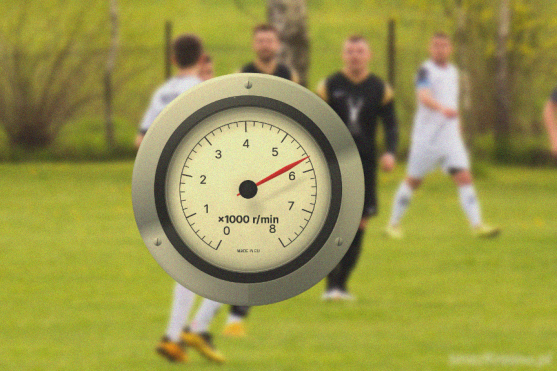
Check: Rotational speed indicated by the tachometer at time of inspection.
5700 rpm
